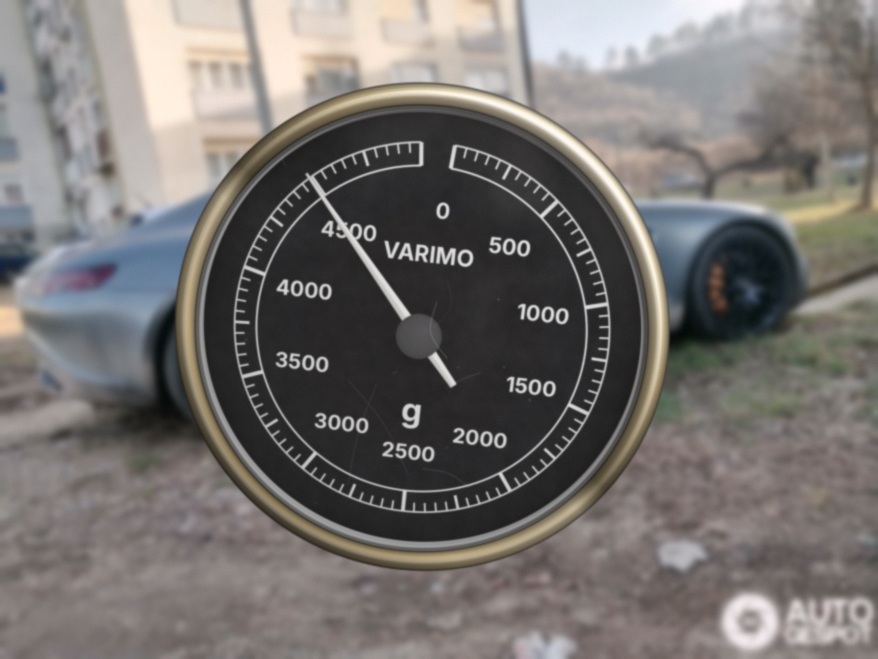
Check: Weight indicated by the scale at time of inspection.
4500 g
